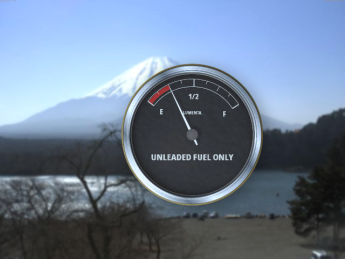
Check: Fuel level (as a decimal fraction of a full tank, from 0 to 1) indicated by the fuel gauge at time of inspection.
0.25
